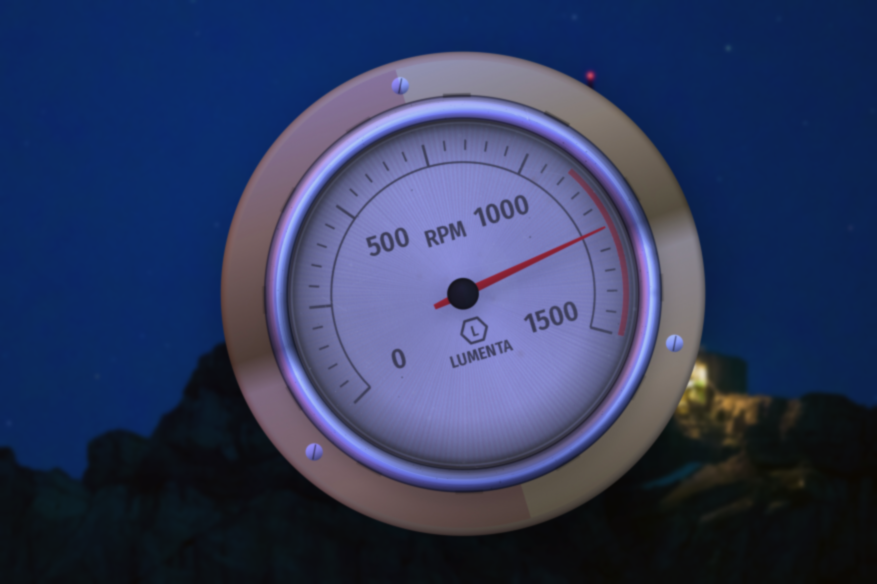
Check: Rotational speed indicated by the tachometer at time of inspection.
1250 rpm
